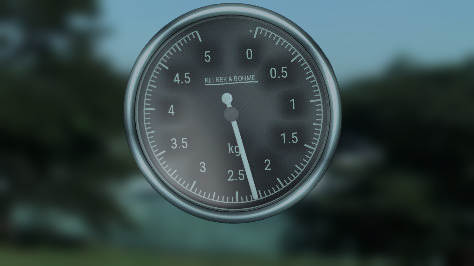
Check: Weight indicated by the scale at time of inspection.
2.3 kg
